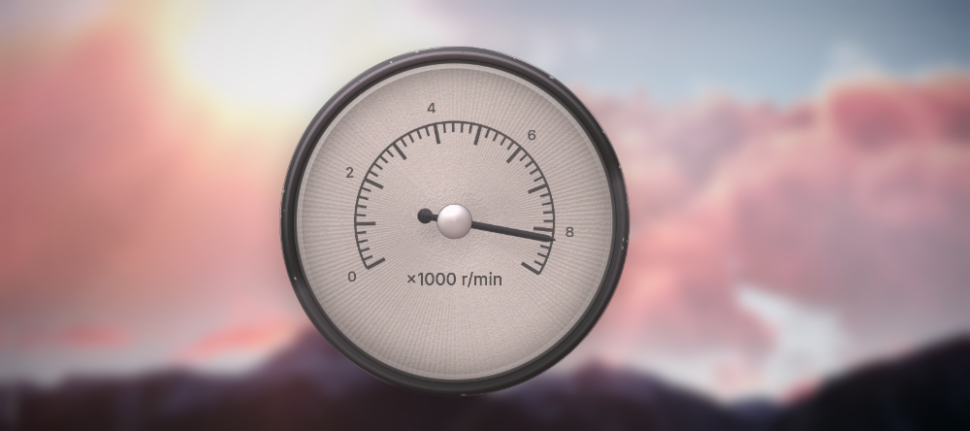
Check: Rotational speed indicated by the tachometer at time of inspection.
8200 rpm
